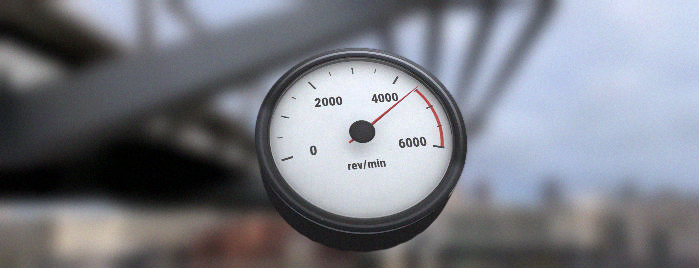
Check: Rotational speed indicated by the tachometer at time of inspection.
4500 rpm
